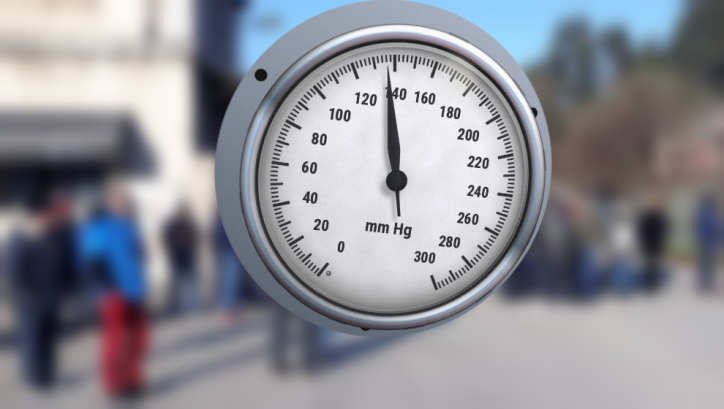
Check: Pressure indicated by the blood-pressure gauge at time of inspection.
136 mmHg
